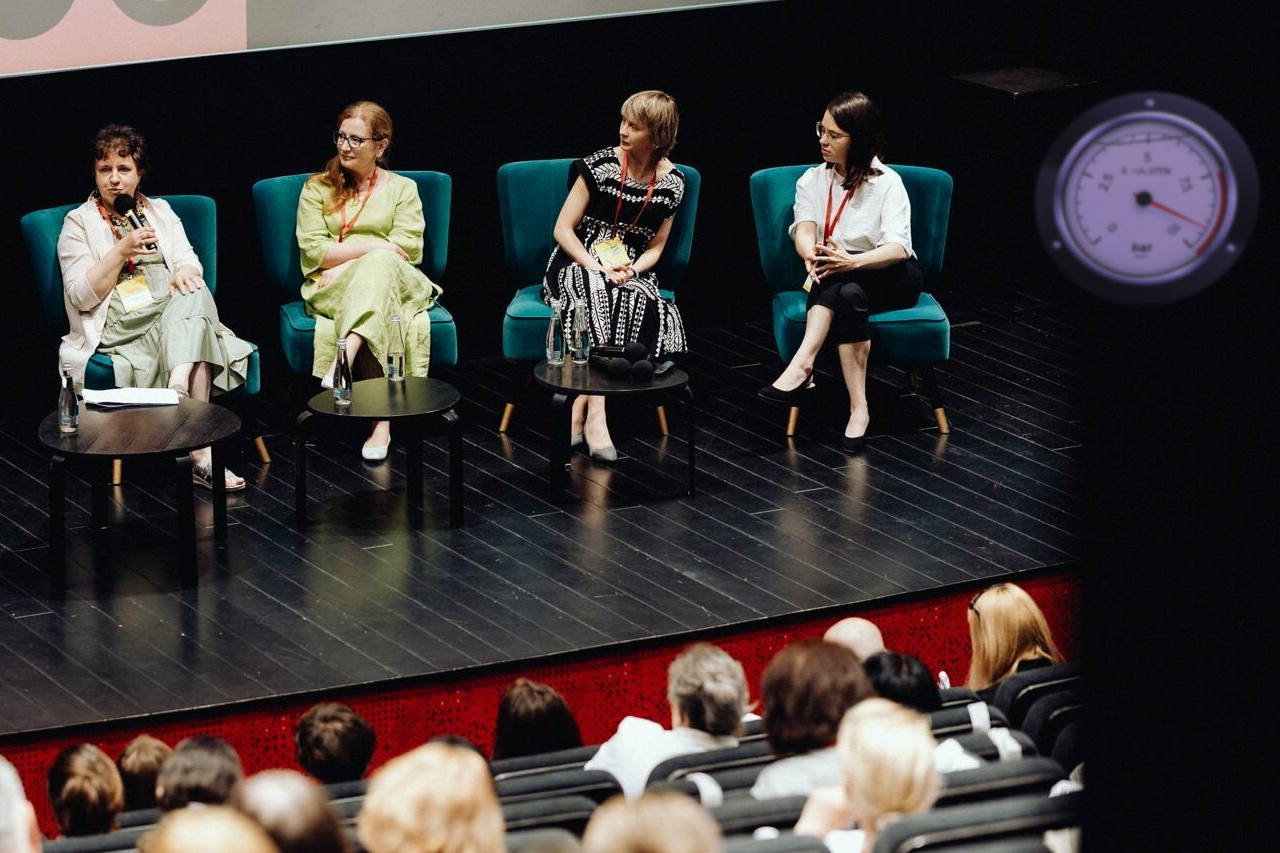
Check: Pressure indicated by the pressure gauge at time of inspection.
9.25 bar
